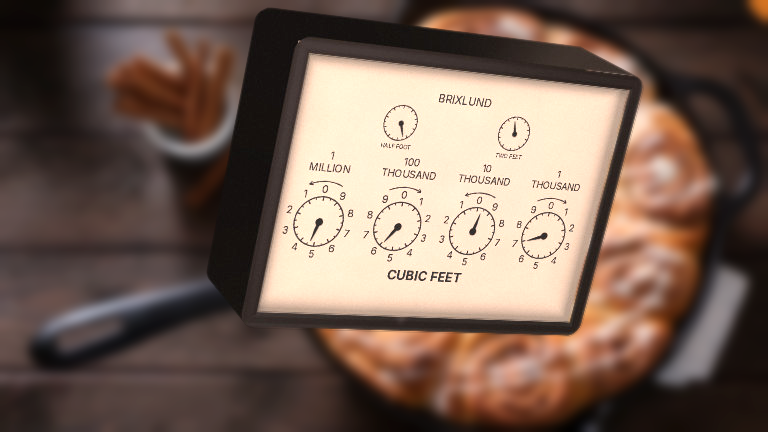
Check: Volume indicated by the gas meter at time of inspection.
459700 ft³
